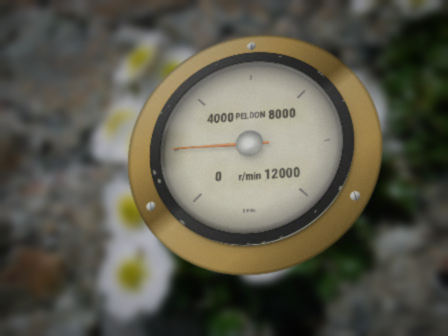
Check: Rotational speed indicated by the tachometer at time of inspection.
2000 rpm
